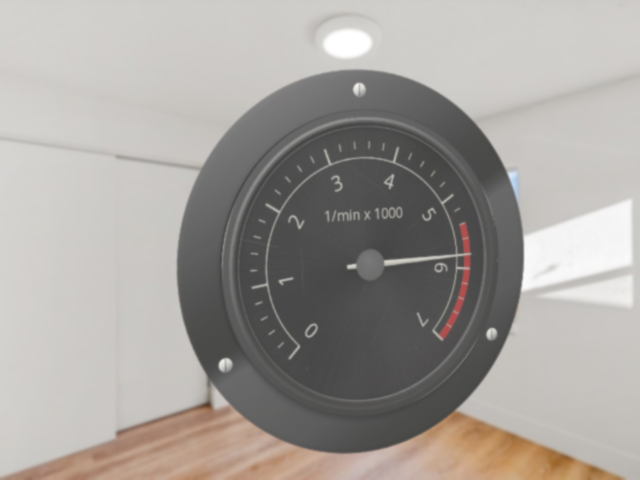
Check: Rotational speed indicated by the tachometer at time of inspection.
5800 rpm
